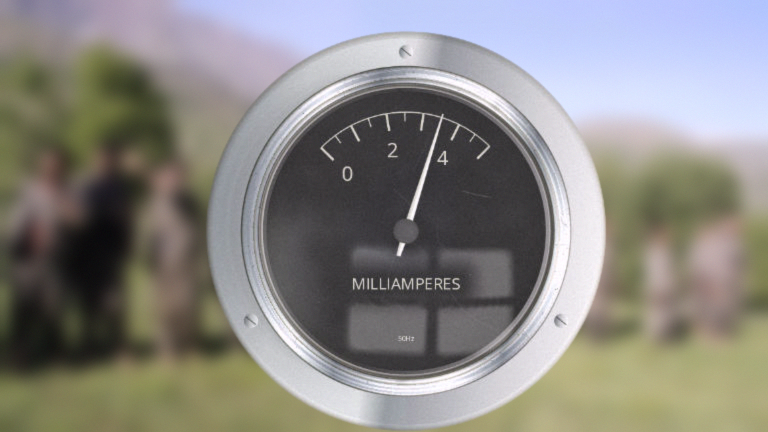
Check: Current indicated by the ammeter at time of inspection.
3.5 mA
